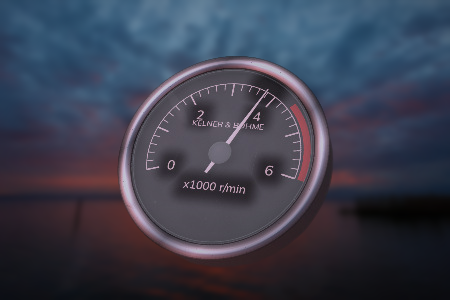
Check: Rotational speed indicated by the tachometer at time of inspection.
3800 rpm
